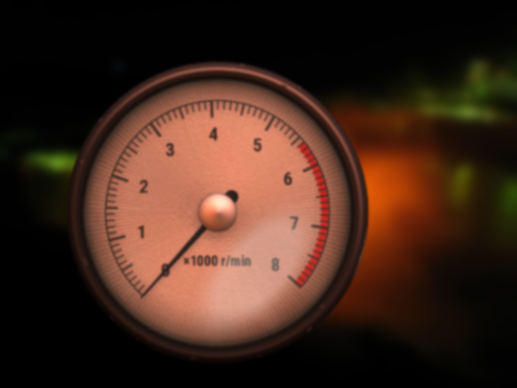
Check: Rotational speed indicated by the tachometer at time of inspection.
0 rpm
